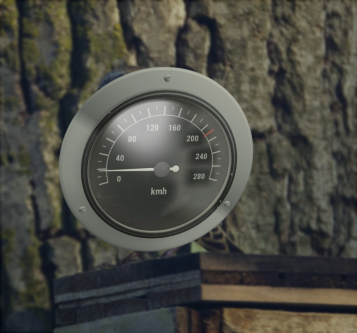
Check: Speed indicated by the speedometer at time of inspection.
20 km/h
